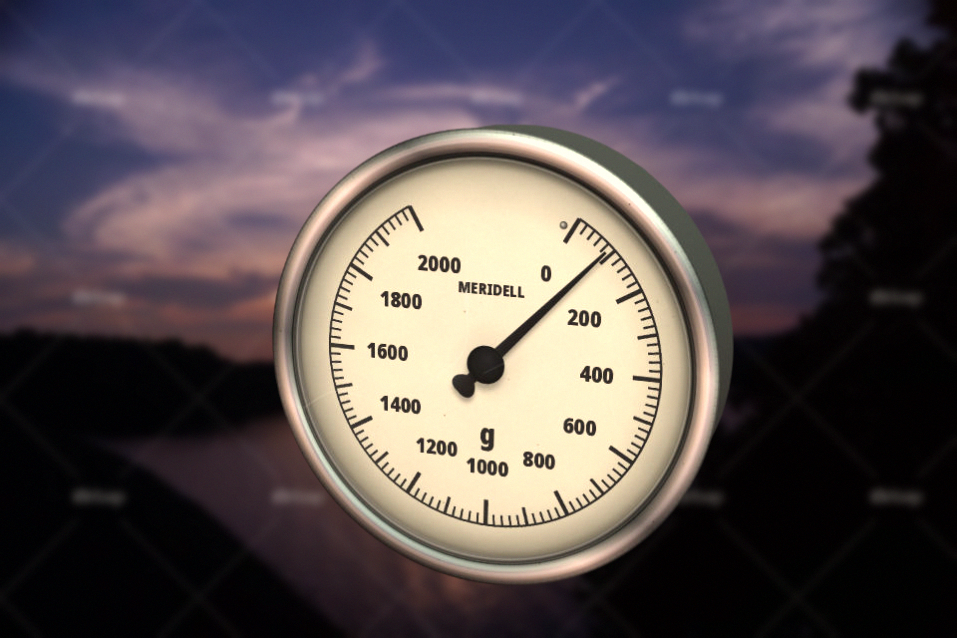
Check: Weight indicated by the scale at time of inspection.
90 g
